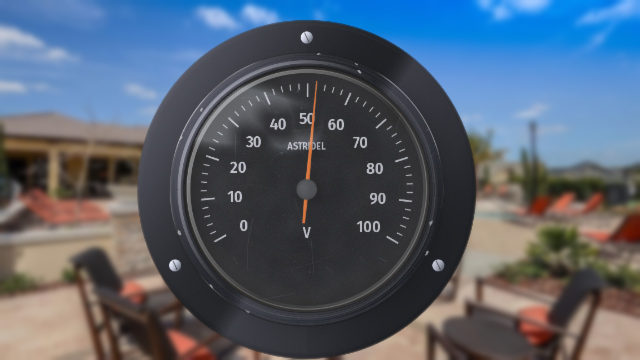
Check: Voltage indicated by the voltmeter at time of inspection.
52 V
